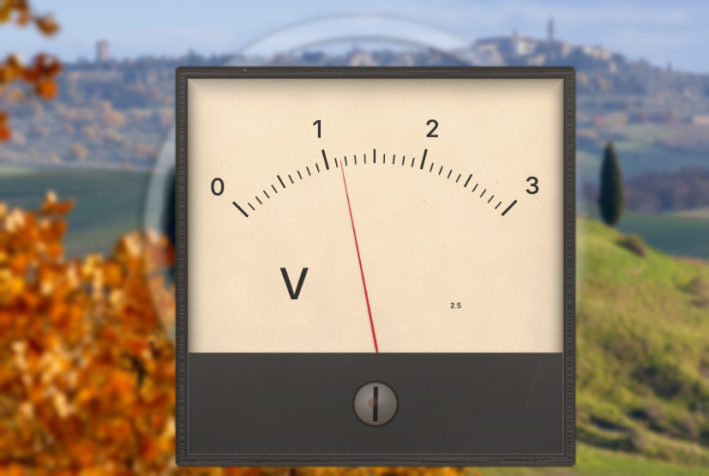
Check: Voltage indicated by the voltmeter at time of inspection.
1.15 V
